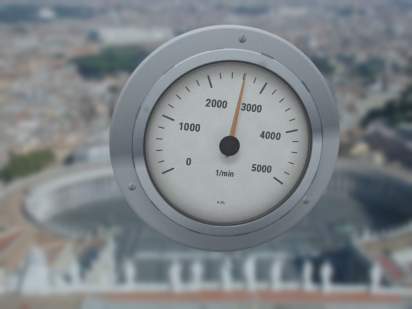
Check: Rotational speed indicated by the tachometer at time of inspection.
2600 rpm
